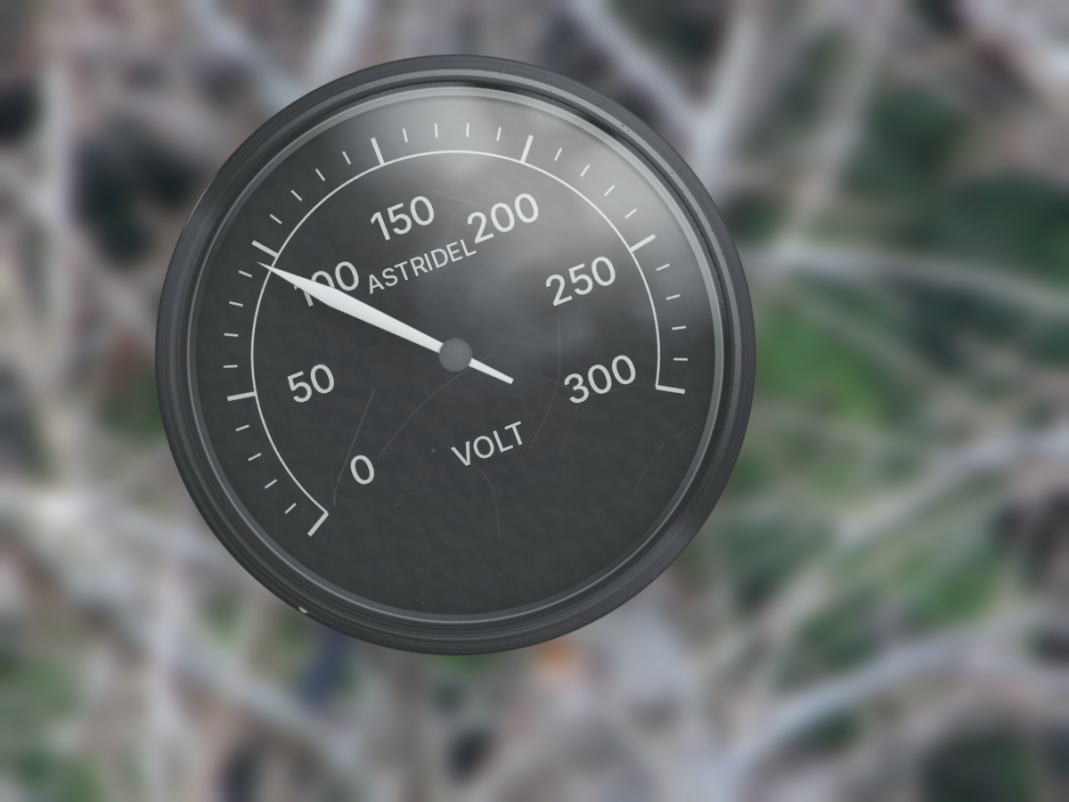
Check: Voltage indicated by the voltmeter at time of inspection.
95 V
